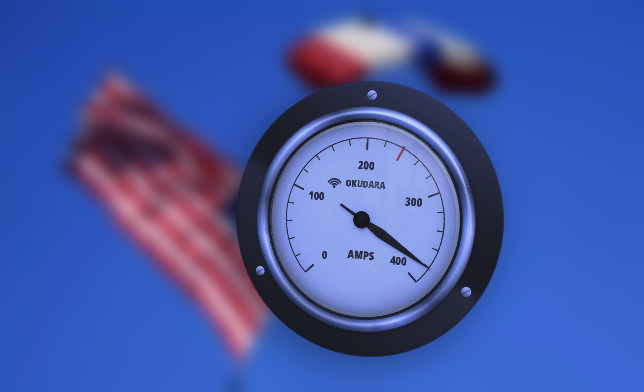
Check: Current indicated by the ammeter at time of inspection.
380 A
